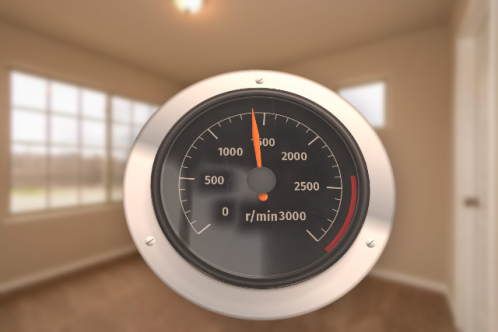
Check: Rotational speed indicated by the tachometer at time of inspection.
1400 rpm
